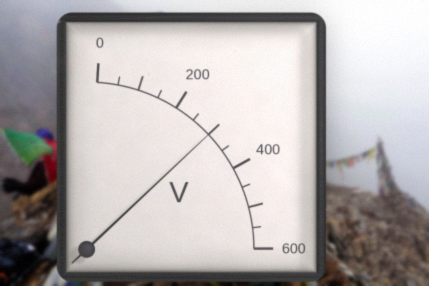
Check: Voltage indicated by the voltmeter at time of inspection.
300 V
